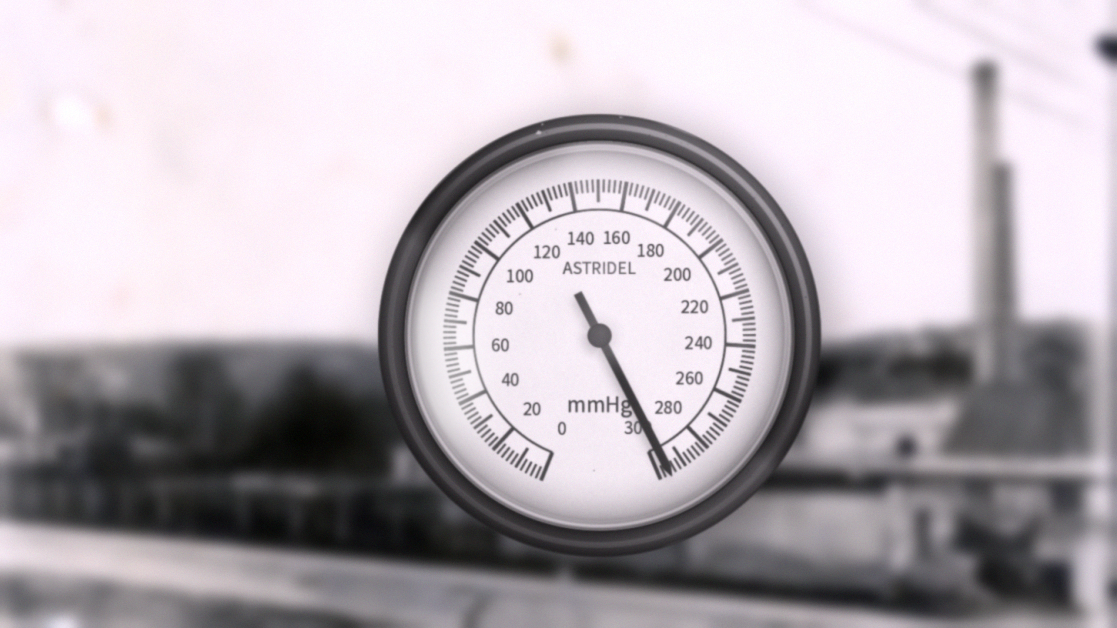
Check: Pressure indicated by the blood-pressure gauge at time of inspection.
296 mmHg
